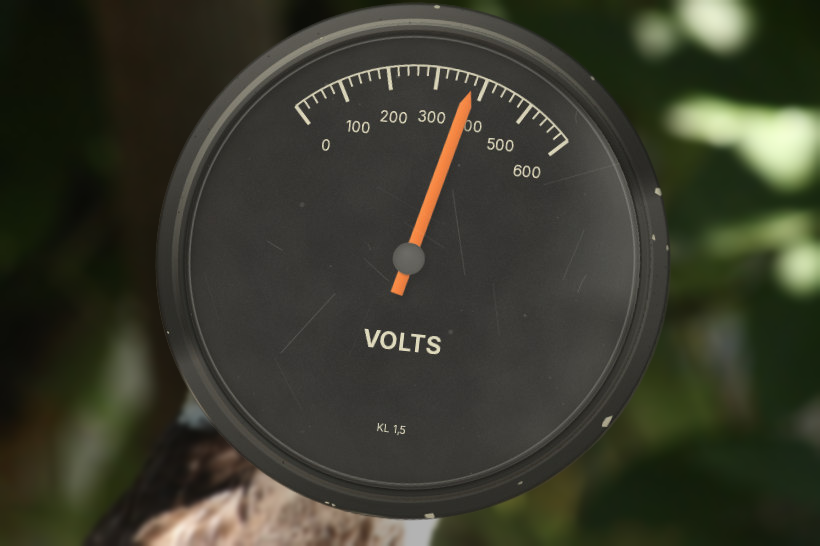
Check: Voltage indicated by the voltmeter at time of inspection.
380 V
